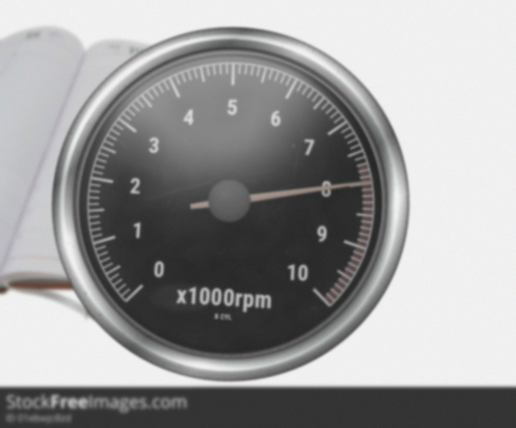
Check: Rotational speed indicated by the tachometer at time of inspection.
8000 rpm
